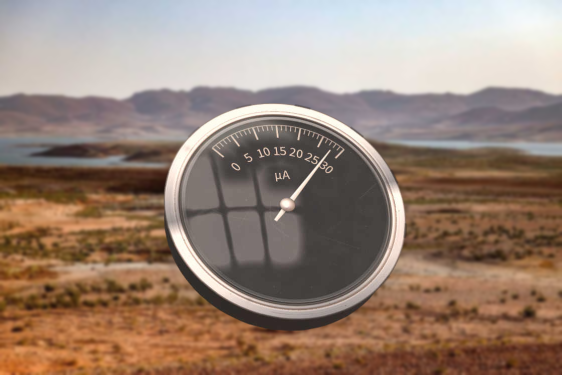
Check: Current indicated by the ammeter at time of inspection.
28 µA
